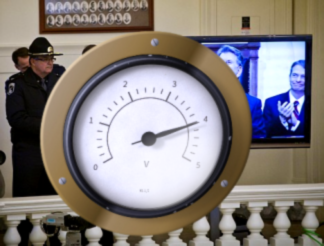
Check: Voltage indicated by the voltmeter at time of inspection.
4 V
